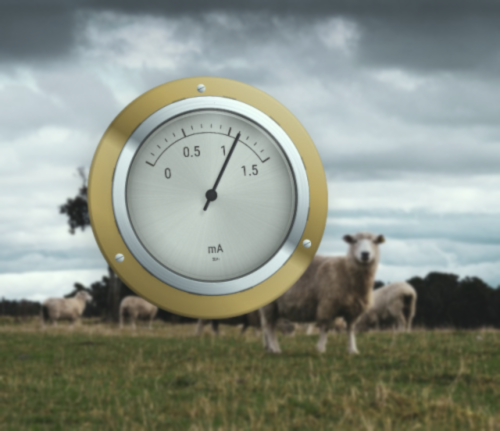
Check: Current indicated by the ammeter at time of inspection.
1.1 mA
